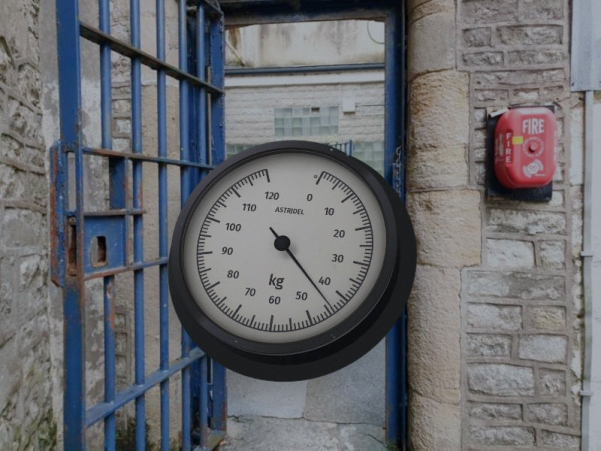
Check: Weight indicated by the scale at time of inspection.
44 kg
